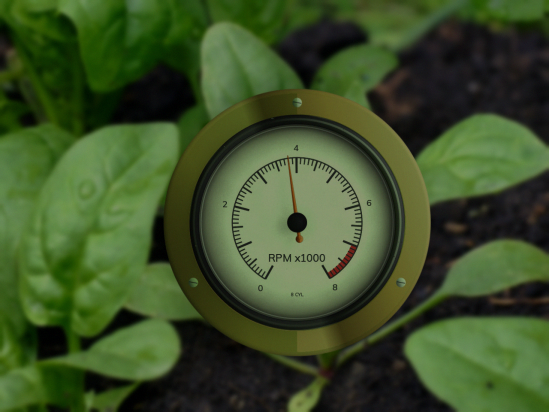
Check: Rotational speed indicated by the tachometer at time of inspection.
3800 rpm
